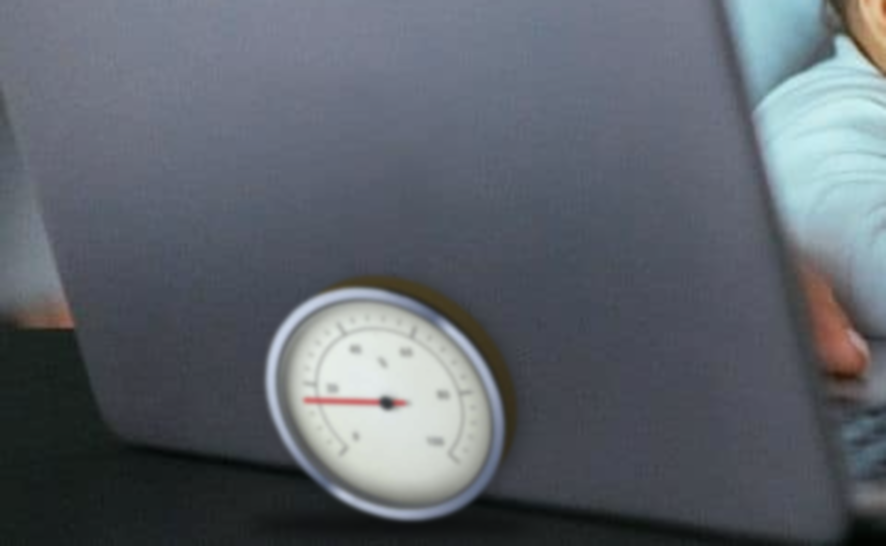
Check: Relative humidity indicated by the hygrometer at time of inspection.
16 %
